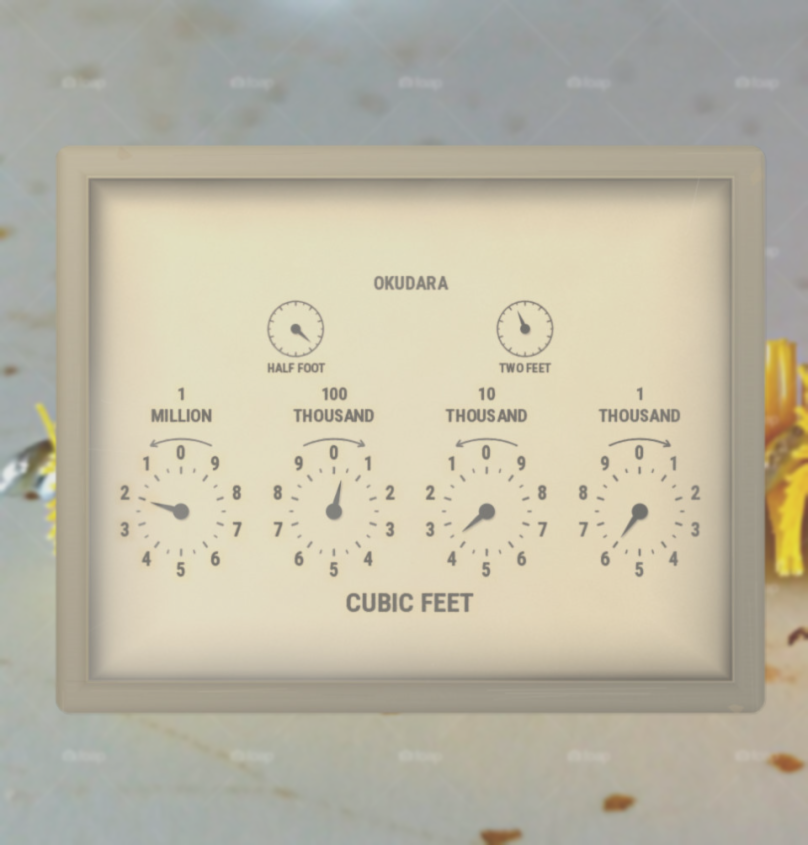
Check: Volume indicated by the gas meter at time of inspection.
203600 ft³
